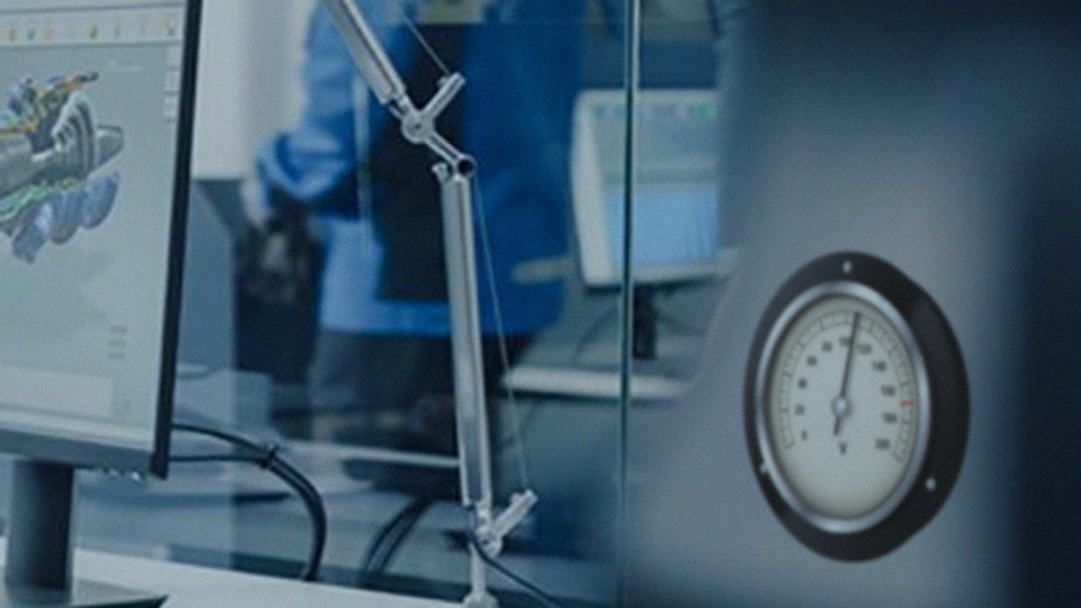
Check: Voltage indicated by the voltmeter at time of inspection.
110 V
